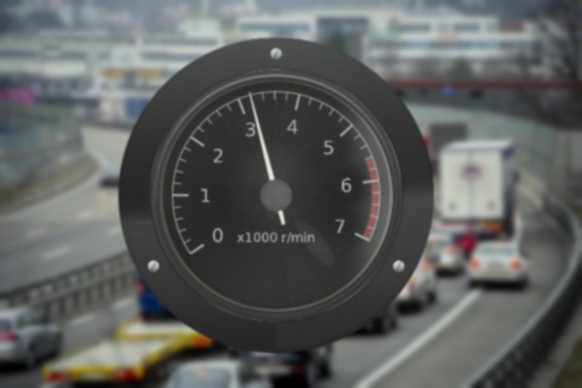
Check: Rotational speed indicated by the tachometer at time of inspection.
3200 rpm
